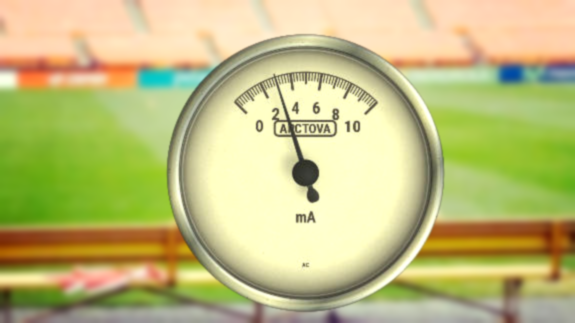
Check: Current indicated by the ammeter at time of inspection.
3 mA
